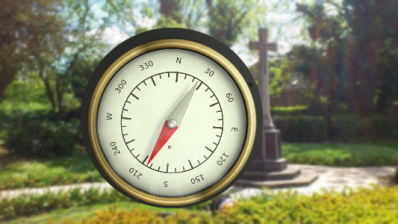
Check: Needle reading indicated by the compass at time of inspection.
205 °
